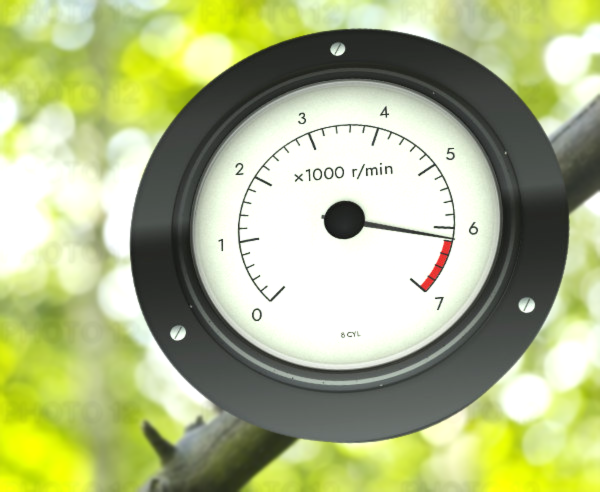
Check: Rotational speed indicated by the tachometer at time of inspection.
6200 rpm
